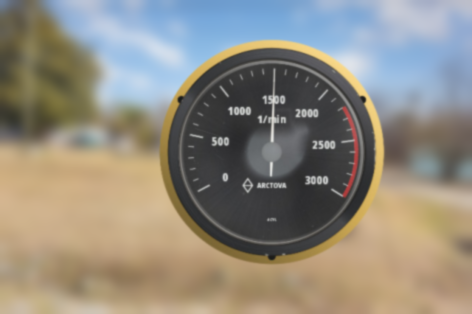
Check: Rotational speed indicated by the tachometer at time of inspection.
1500 rpm
